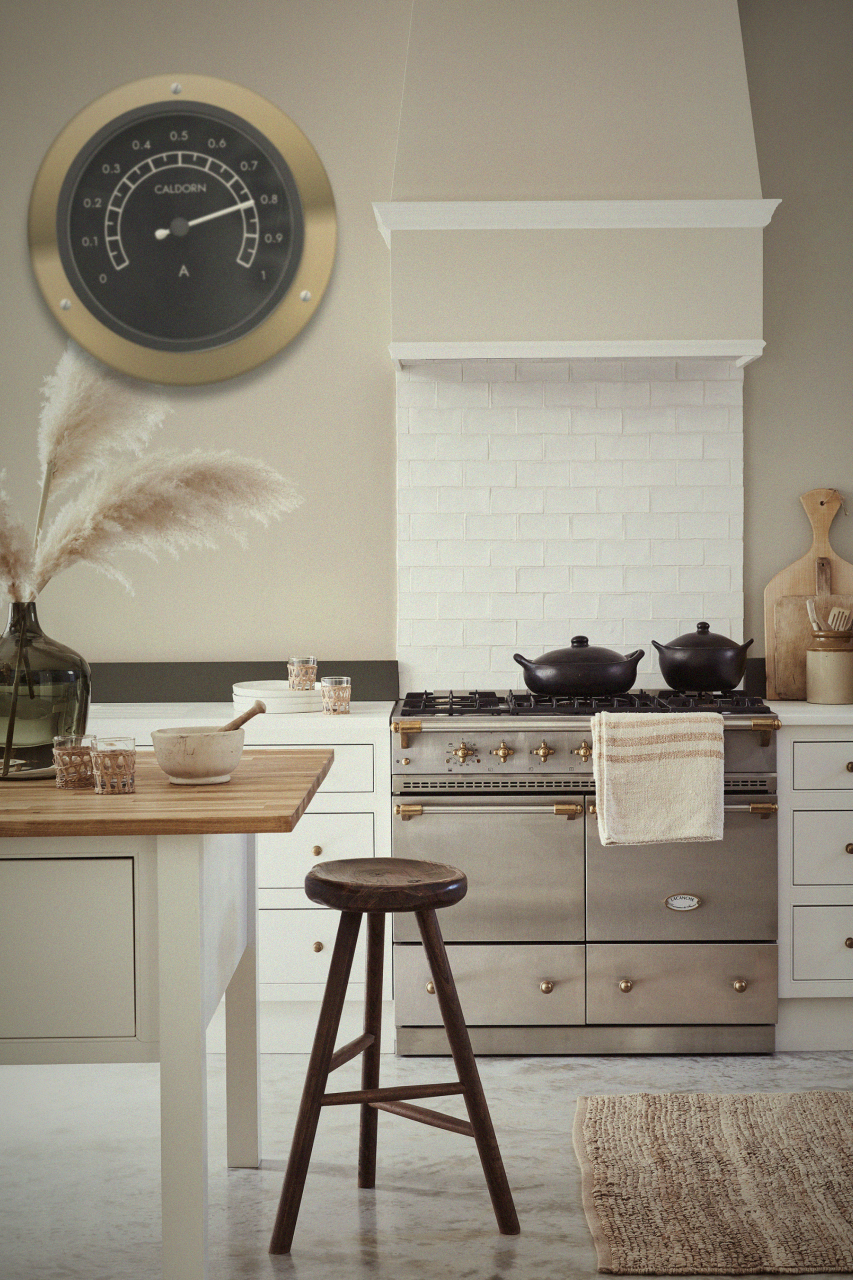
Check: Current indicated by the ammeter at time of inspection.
0.8 A
